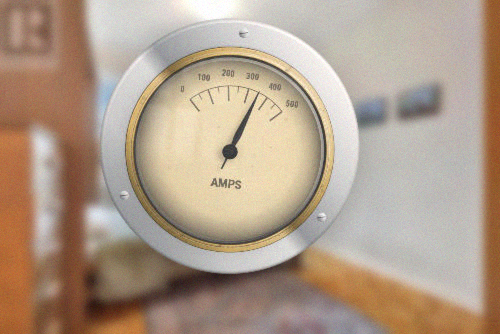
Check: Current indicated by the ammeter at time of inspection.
350 A
